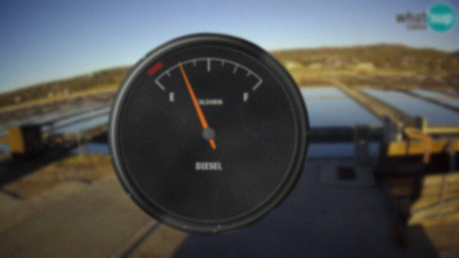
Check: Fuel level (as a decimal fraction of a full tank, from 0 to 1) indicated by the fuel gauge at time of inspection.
0.25
